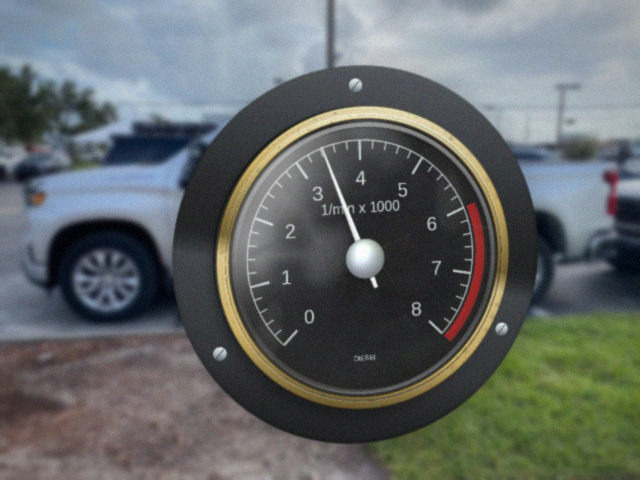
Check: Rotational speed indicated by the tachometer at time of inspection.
3400 rpm
